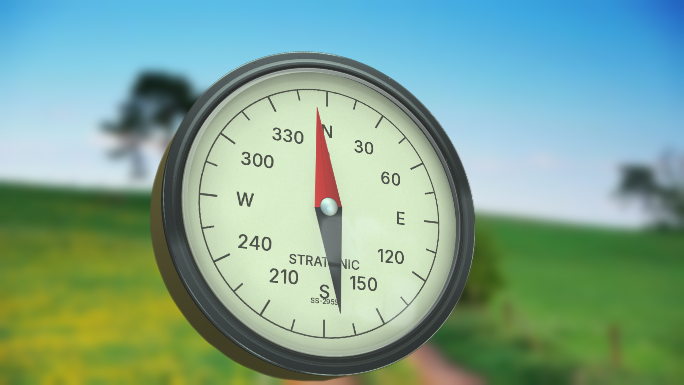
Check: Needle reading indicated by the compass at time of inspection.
352.5 °
